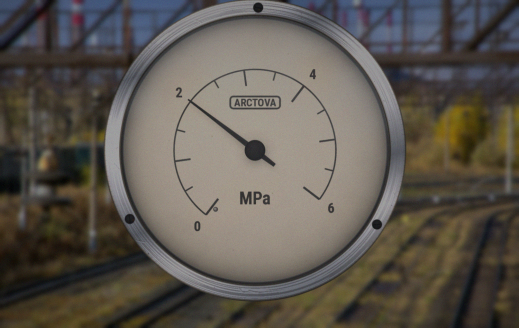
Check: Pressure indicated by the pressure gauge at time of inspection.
2 MPa
